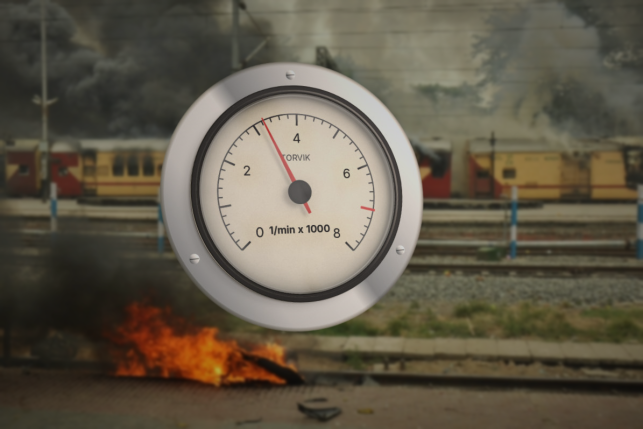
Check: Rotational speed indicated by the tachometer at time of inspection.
3200 rpm
